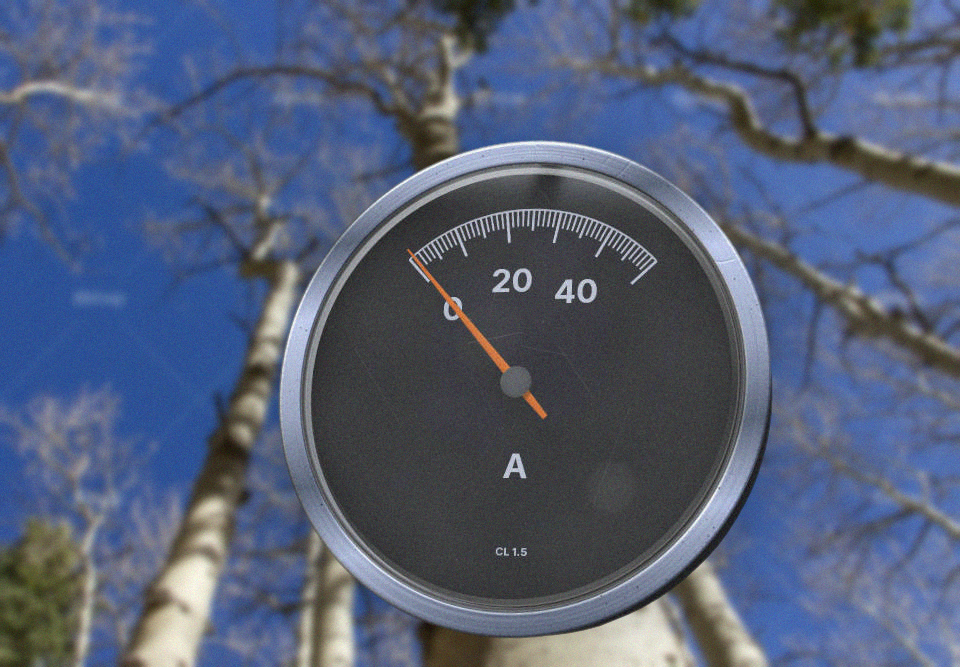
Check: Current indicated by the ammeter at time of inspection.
1 A
